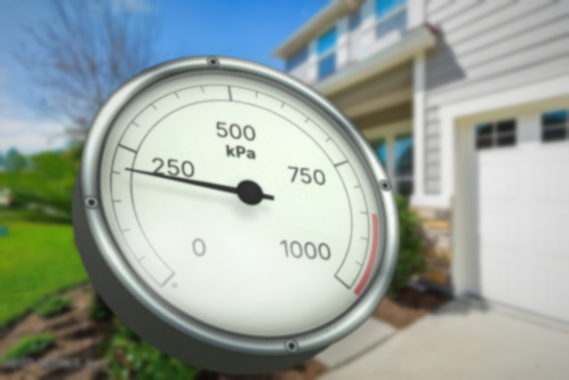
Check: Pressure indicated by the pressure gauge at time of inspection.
200 kPa
